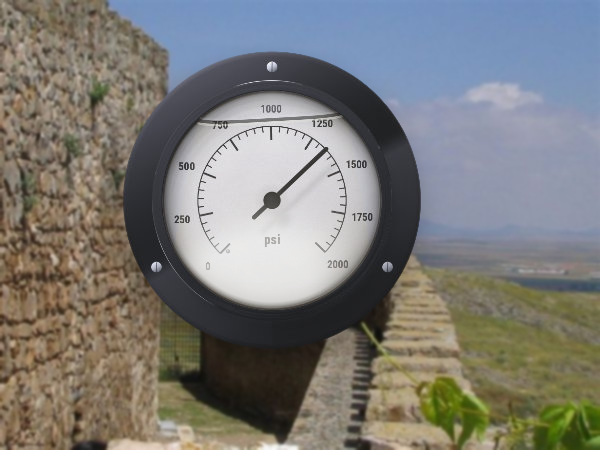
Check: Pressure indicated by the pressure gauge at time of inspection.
1350 psi
